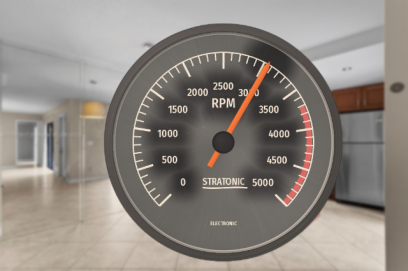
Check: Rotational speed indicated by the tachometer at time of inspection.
3050 rpm
